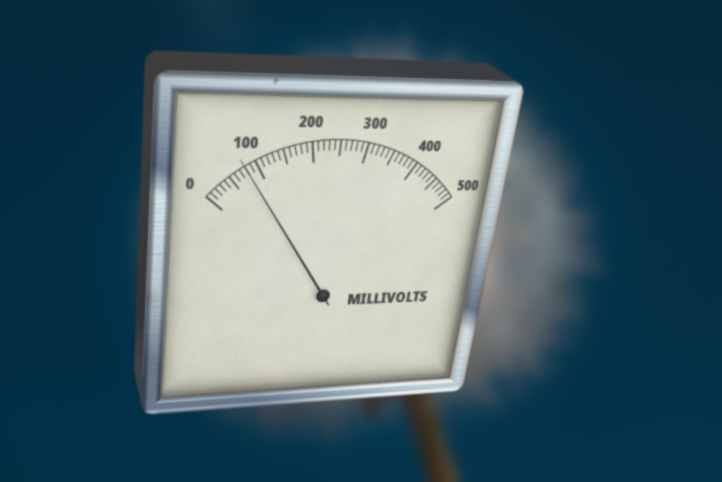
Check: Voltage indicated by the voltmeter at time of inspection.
80 mV
